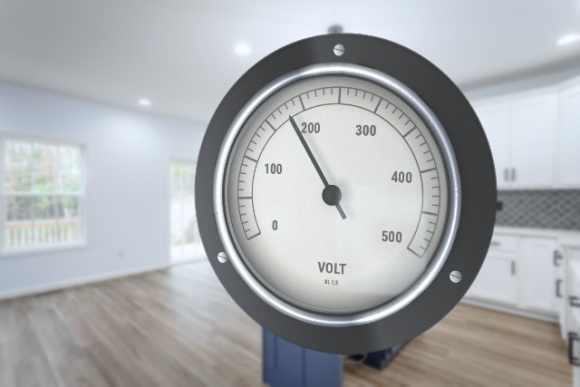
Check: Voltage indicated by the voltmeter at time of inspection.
180 V
